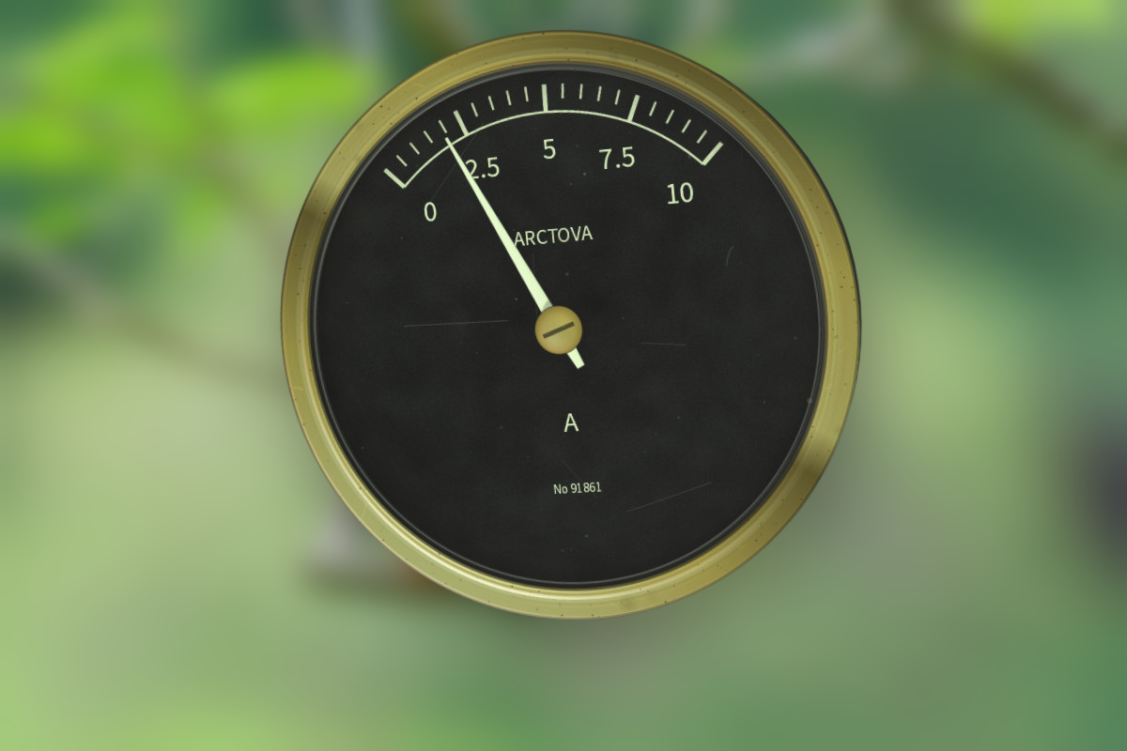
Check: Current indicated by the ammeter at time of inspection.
2 A
